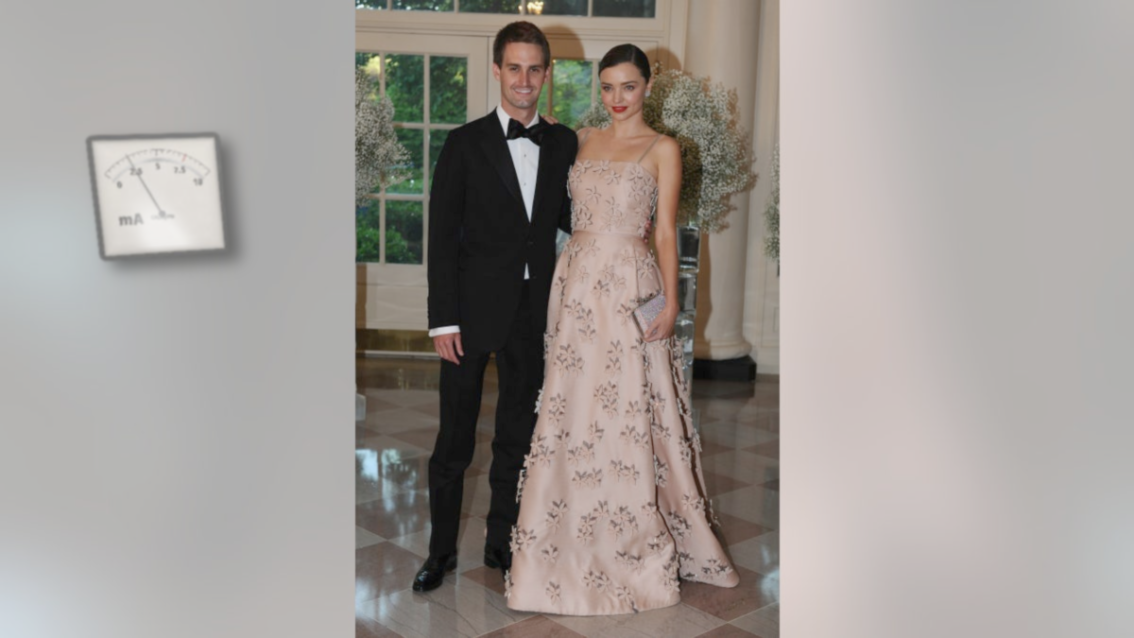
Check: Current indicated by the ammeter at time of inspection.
2.5 mA
